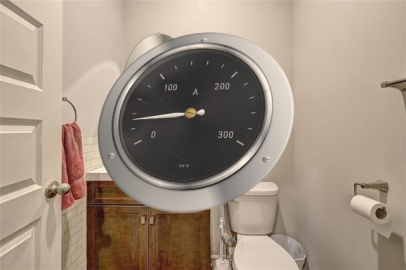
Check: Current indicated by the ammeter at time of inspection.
30 A
